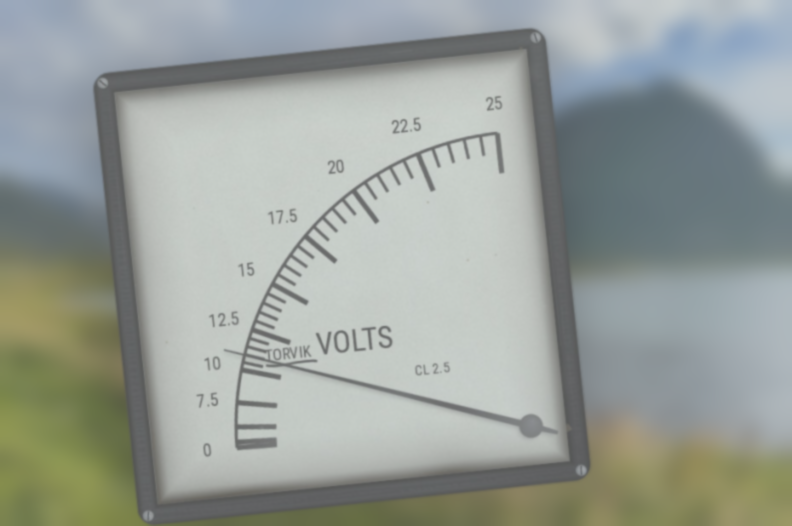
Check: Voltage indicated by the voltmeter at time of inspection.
11 V
